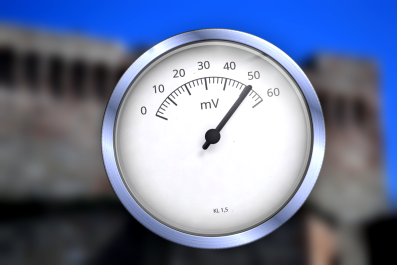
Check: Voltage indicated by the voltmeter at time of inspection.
52 mV
